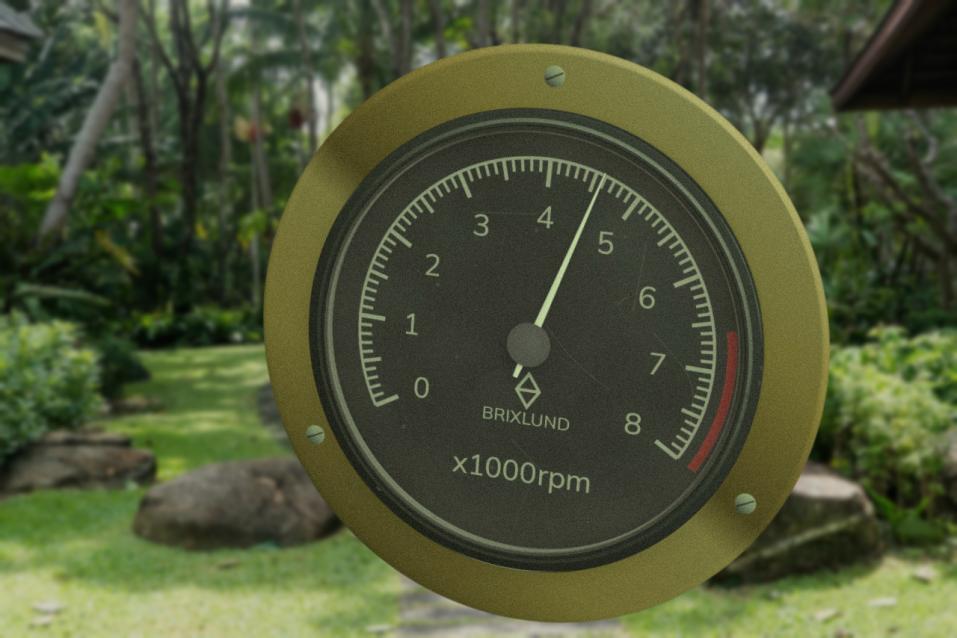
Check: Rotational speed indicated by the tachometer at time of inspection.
4600 rpm
